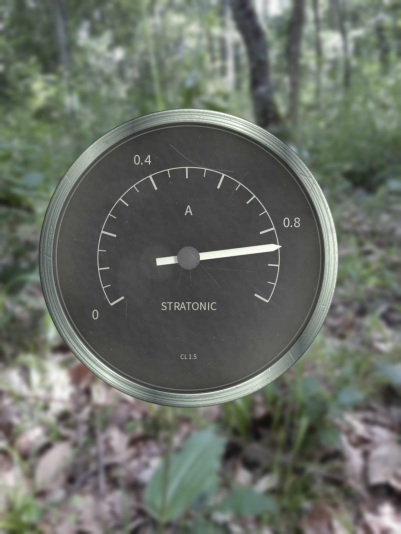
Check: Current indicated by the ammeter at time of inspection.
0.85 A
